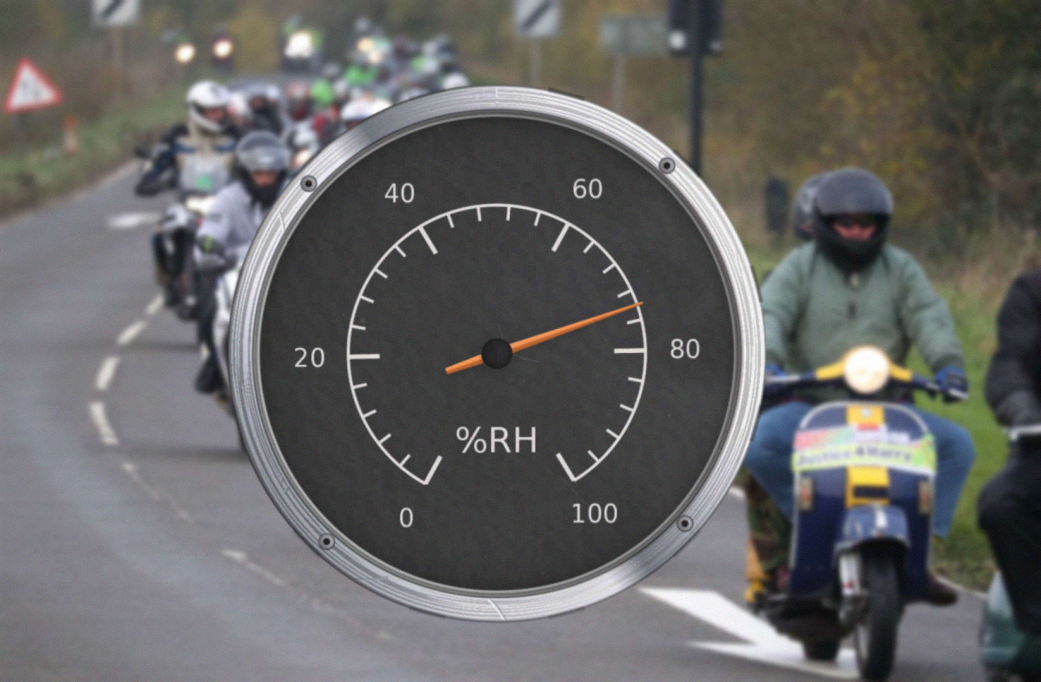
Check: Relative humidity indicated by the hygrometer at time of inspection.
74 %
